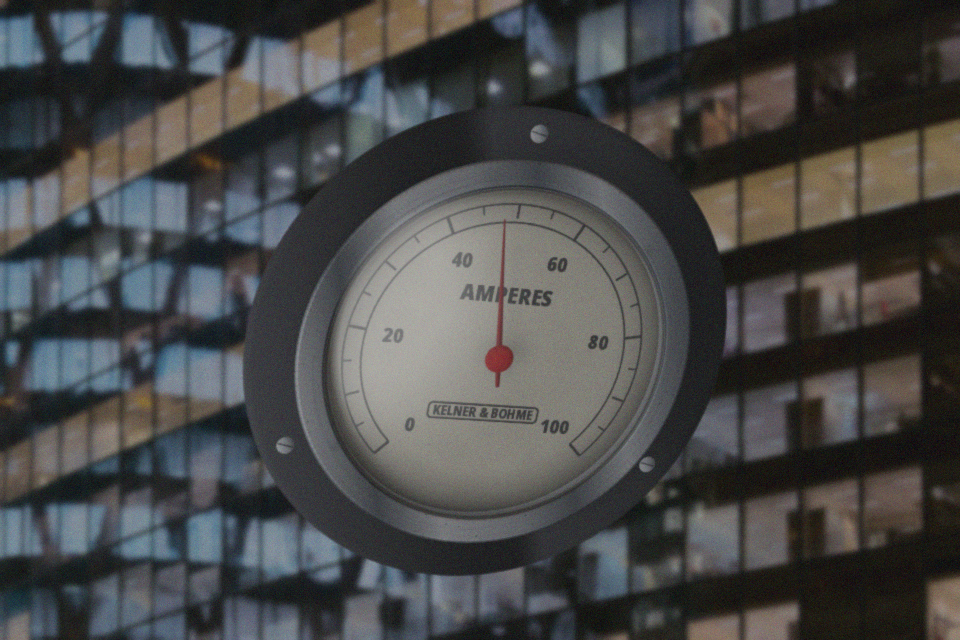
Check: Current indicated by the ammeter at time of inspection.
47.5 A
